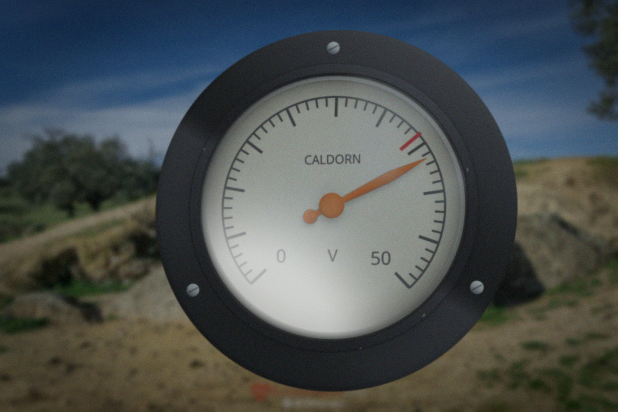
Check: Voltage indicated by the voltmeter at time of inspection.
36.5 V
